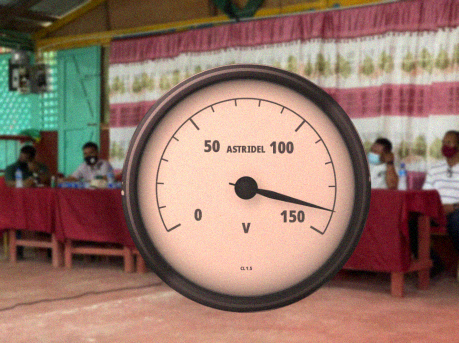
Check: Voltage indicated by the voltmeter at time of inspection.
140 V
